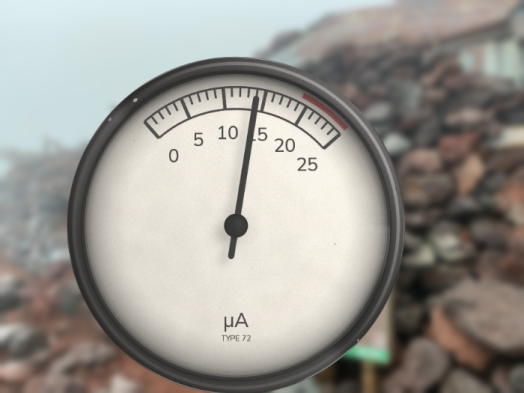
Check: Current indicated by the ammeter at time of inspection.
14 µA
